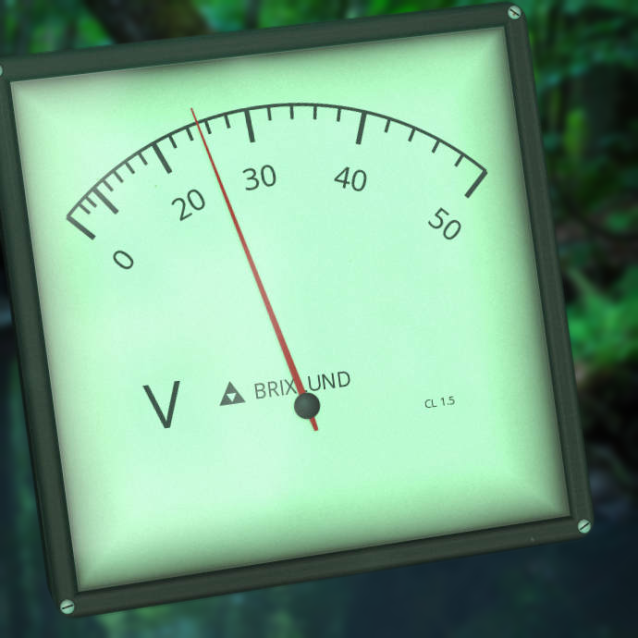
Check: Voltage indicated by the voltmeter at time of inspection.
25 V
